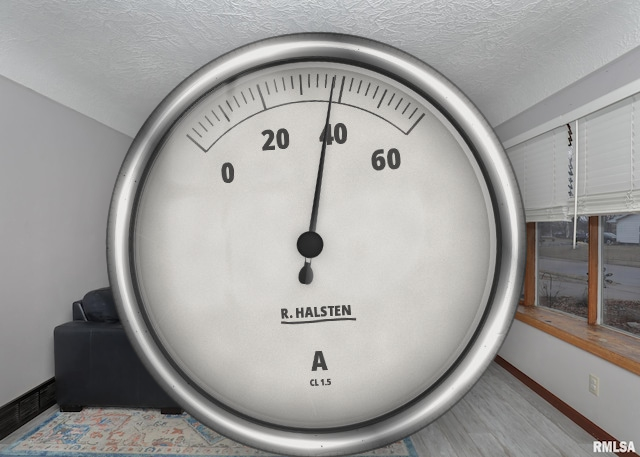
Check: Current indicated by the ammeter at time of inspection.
38 A
